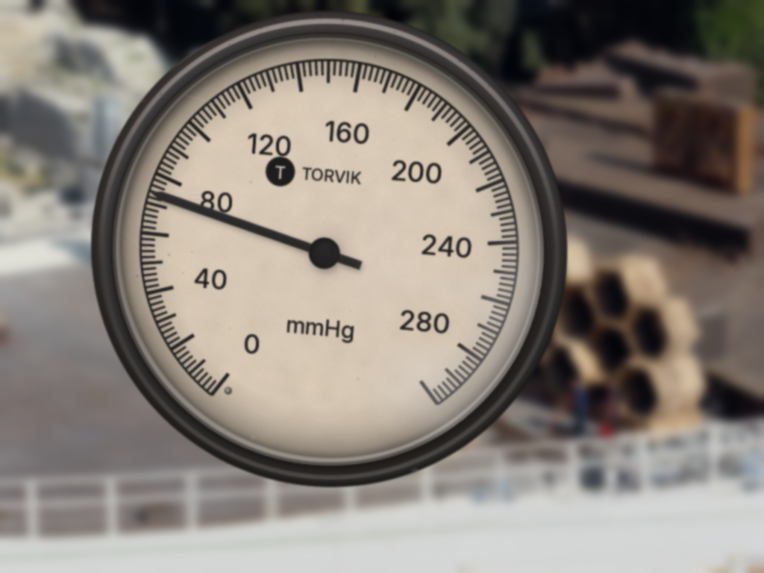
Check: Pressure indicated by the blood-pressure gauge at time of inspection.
74 mmHg
